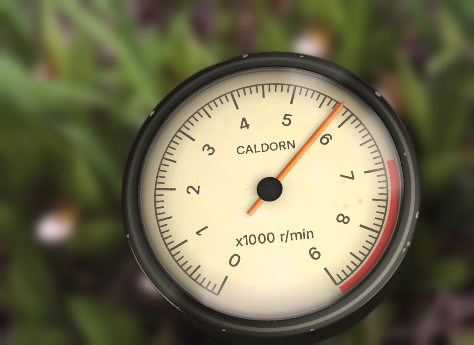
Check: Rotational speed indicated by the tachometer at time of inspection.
5800 rpm
